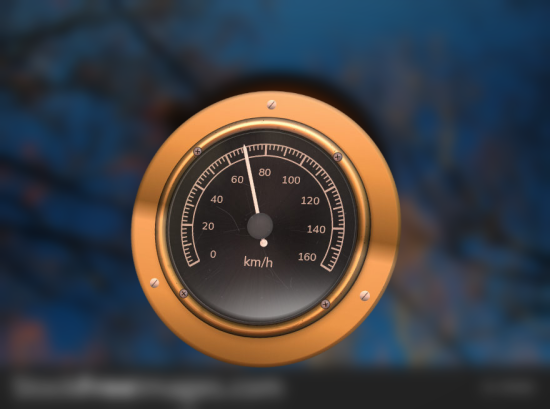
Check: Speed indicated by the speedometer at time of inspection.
70 km/h
